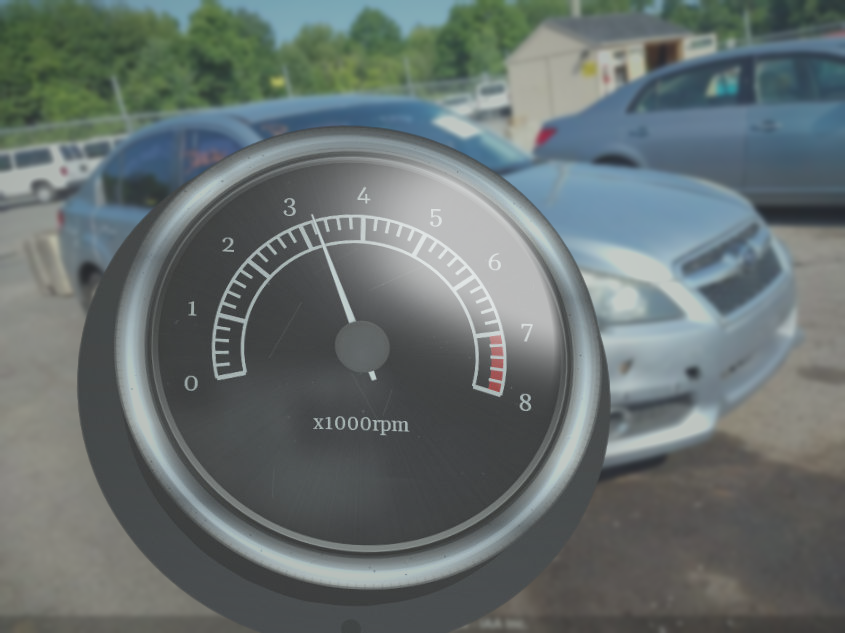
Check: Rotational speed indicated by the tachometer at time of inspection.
3200 rpm
